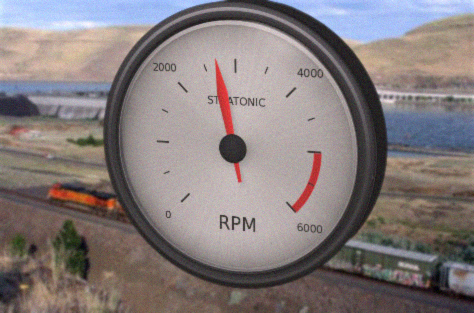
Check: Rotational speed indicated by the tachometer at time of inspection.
2750 rpm
